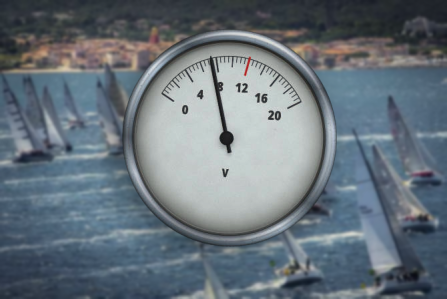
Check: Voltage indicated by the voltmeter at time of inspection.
7.5 V
